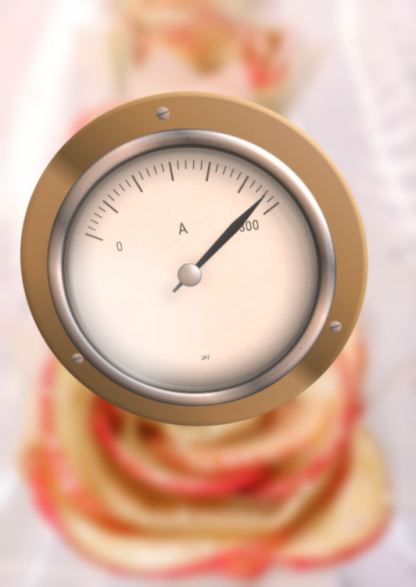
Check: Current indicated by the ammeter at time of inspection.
280 A
